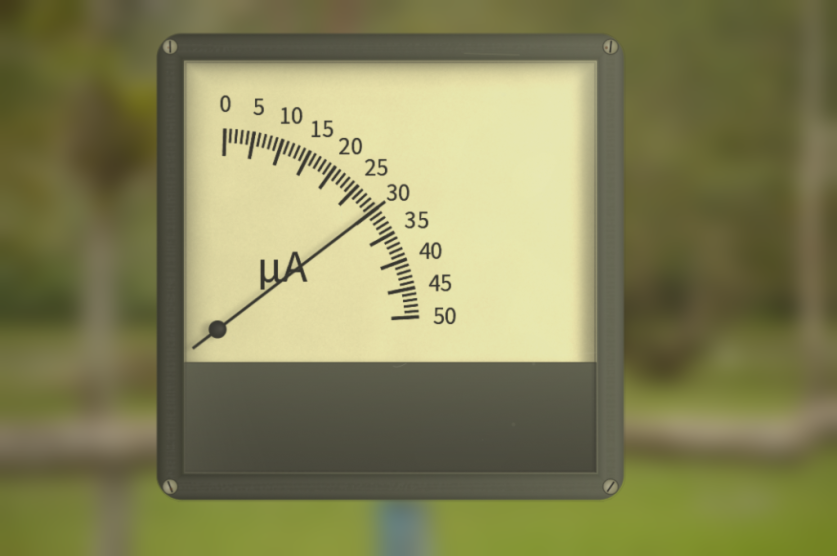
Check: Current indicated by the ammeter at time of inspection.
30 µA
